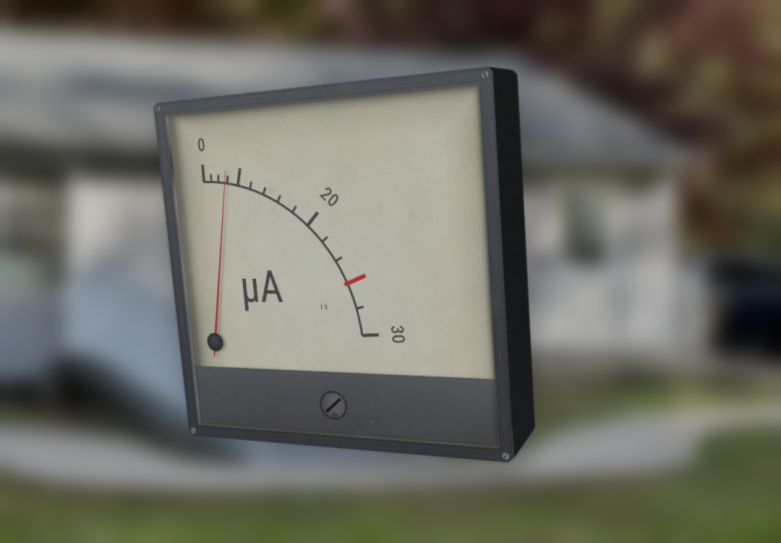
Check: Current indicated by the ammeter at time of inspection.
8 µA
